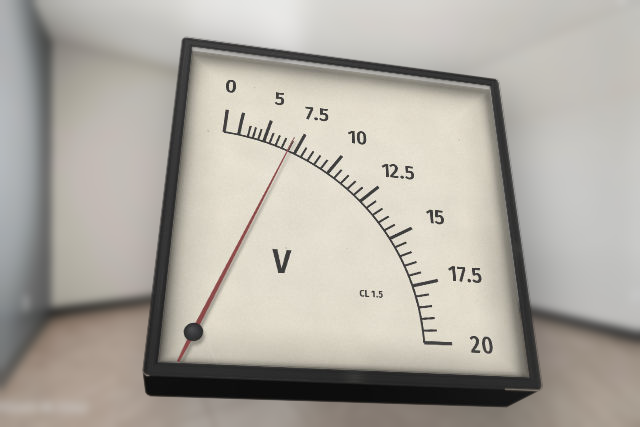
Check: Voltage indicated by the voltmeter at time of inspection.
7 V
